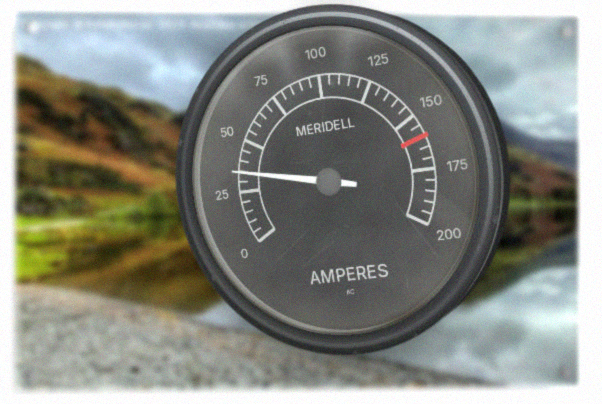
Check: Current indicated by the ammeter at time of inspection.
35 A
